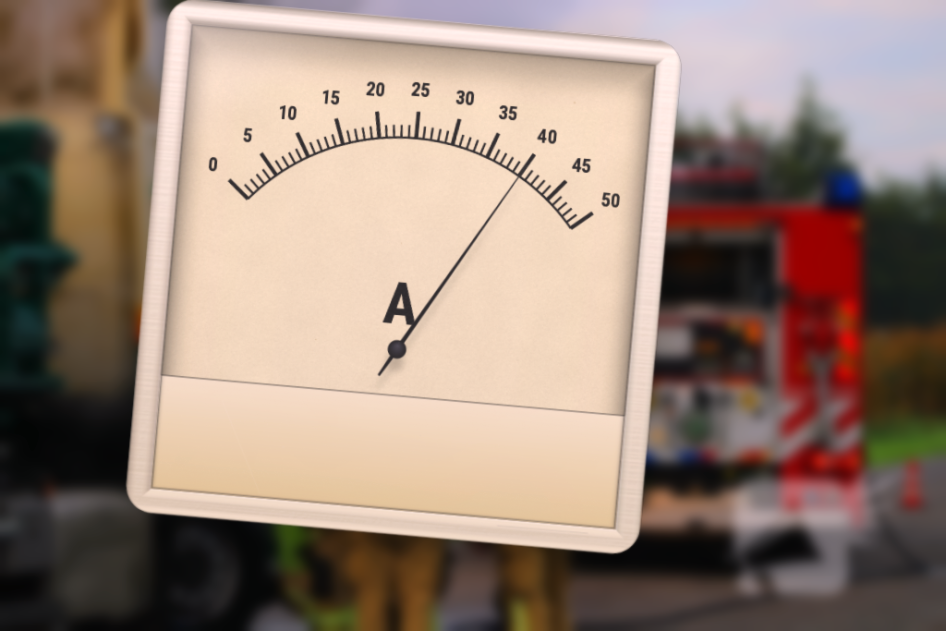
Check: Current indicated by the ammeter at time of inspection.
40 A
